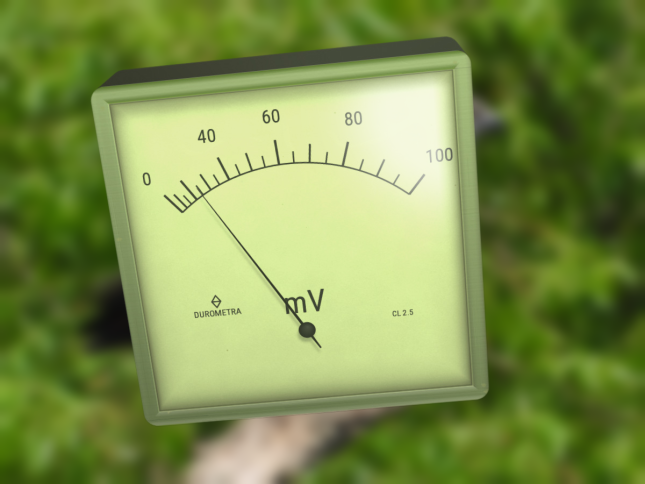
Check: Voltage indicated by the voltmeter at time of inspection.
25 mV
